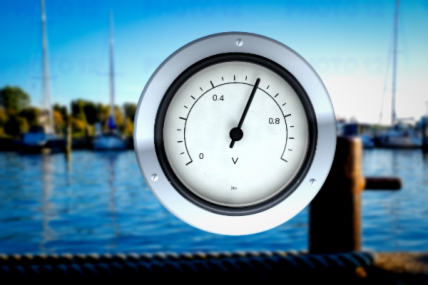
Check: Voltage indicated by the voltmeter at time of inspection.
0.6 V
